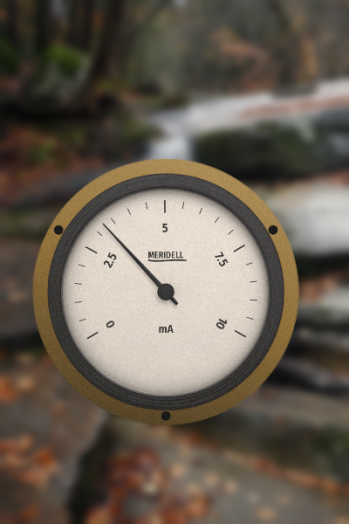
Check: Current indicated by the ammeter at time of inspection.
3.25 mA
